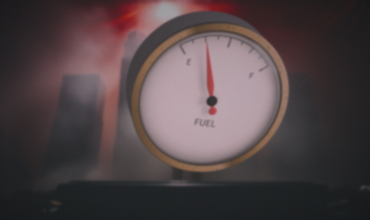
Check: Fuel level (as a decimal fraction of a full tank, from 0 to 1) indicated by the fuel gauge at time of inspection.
0.25
